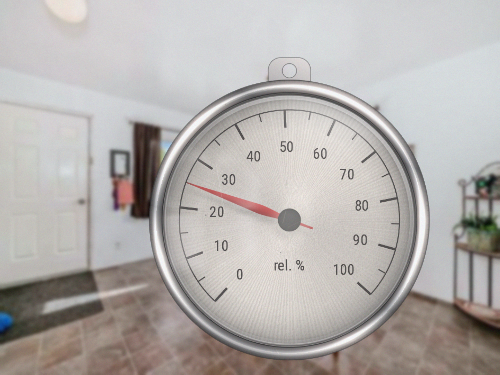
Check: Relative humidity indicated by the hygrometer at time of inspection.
25 %
